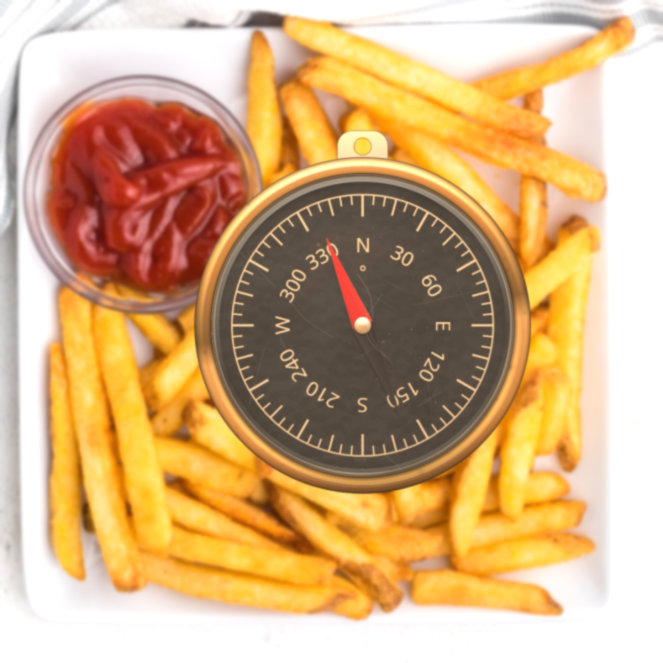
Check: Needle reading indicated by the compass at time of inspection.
337.5 °
